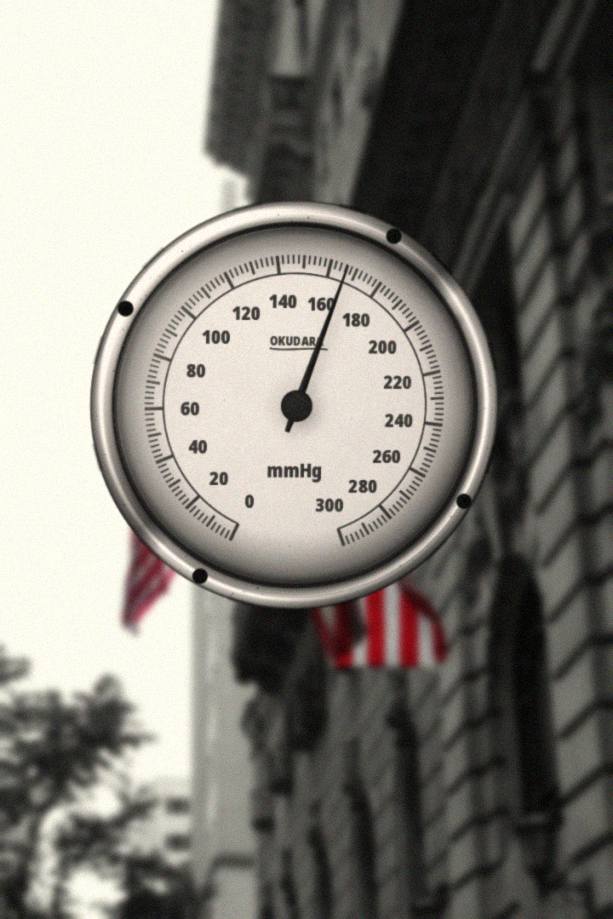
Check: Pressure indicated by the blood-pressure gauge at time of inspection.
166 mmHg
